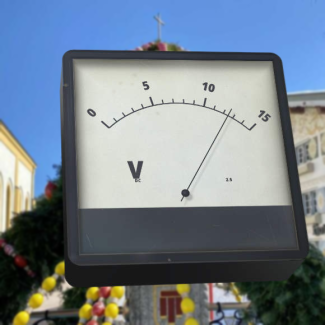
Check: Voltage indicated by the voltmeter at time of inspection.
12.5 V
